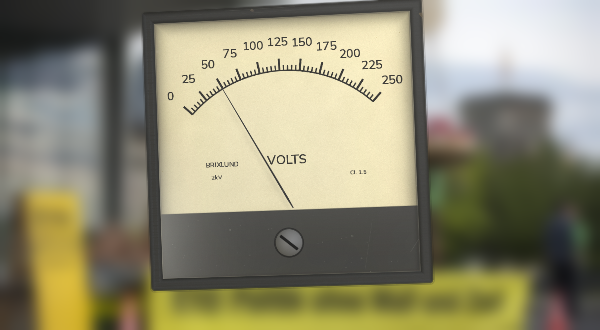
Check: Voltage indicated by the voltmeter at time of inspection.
50 V
